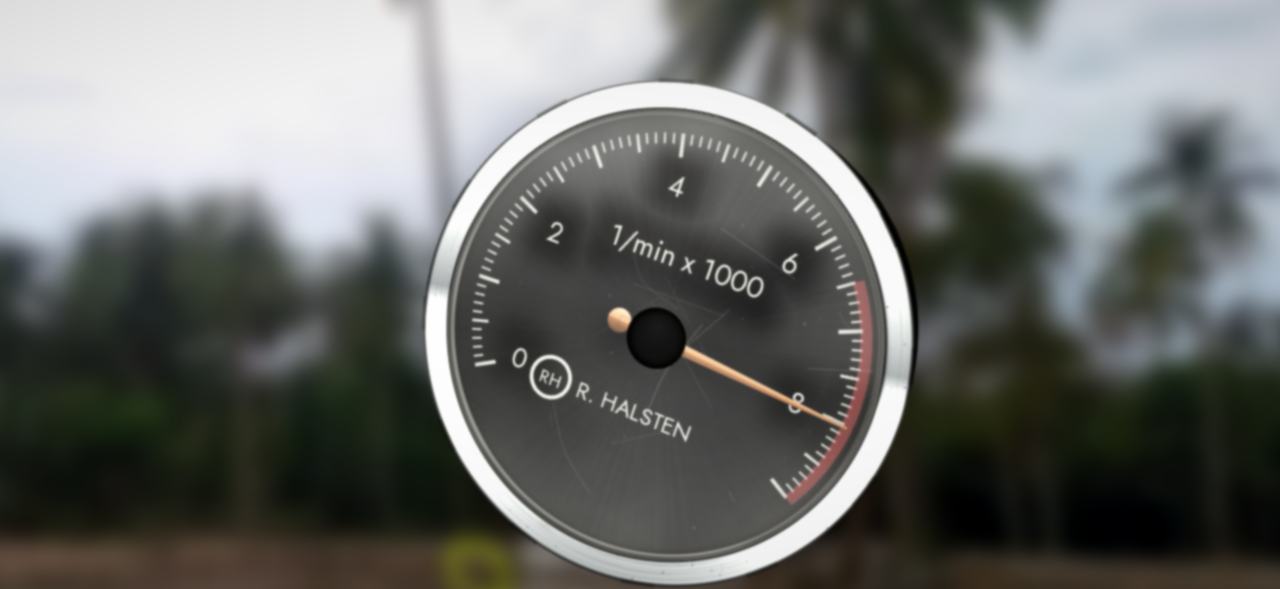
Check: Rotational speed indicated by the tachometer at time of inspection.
8000 rpm
